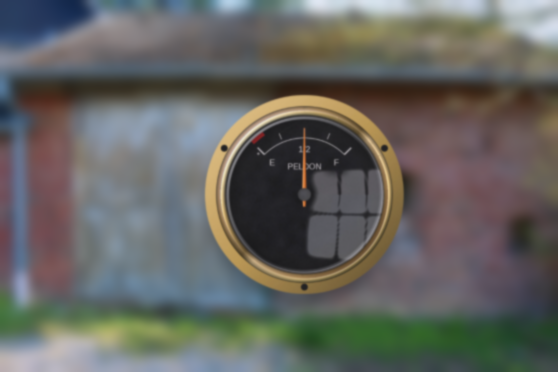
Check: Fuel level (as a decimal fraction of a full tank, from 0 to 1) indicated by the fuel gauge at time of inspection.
0.5
